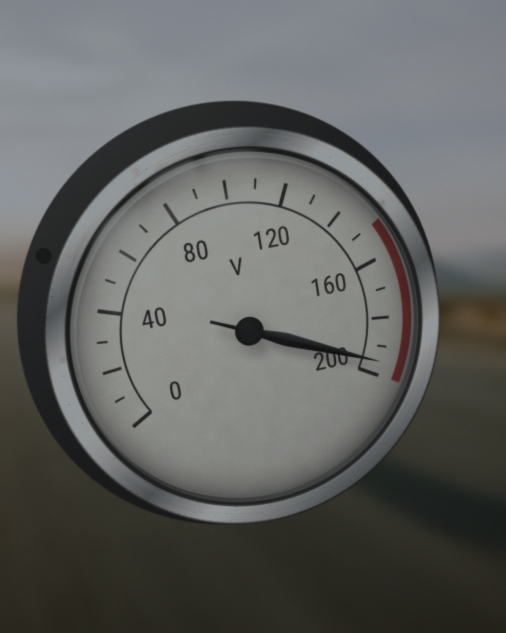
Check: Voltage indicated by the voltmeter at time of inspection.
195 V
